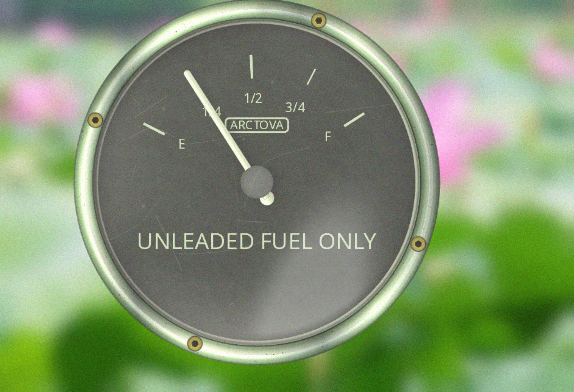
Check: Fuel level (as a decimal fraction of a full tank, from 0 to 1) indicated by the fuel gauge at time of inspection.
0.25
